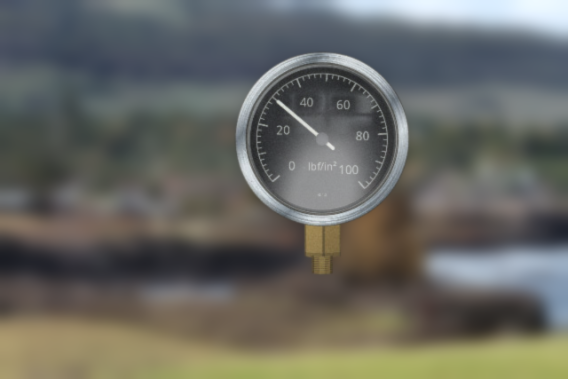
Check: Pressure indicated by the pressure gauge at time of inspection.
30 psi
